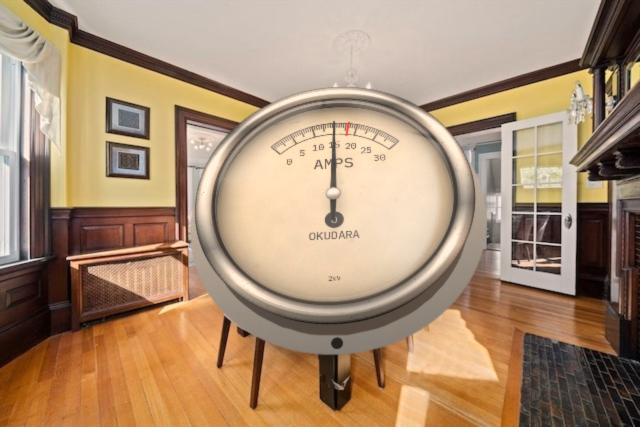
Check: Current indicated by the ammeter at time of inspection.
15 A
